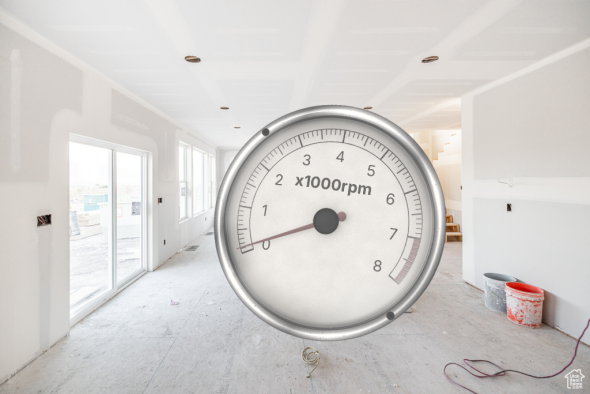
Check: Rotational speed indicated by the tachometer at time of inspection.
100 rpm
